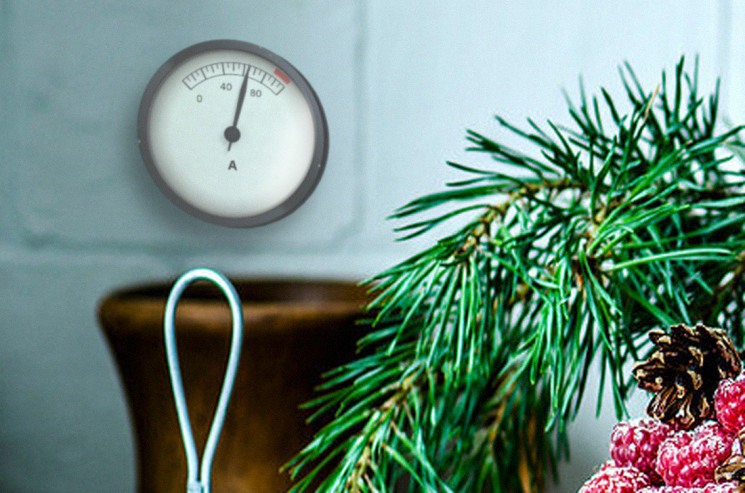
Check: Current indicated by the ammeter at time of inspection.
65 A
